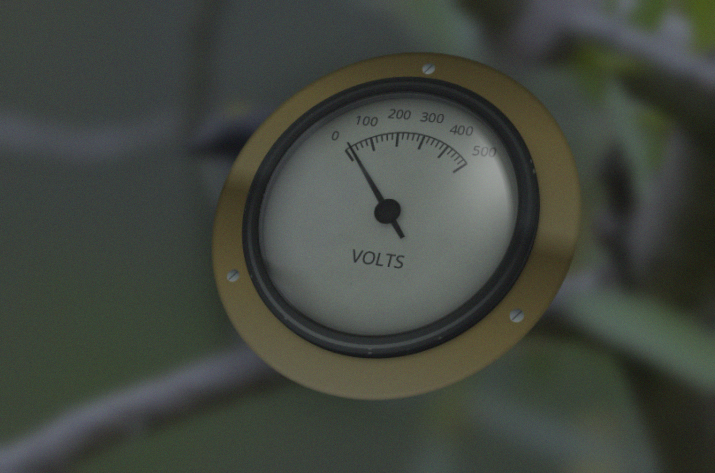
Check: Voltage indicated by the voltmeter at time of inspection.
20 V
